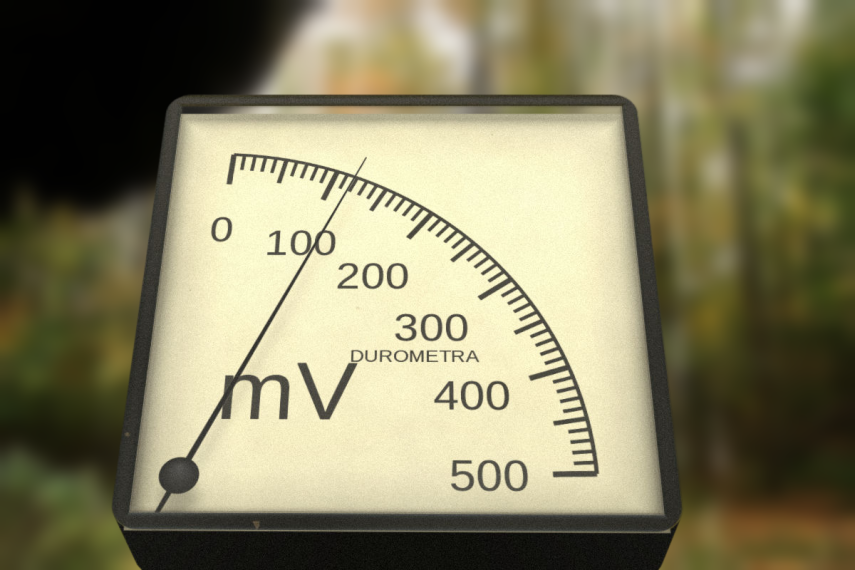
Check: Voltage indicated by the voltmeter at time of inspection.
120 mV
